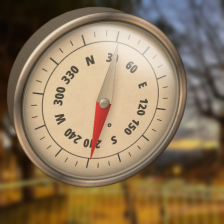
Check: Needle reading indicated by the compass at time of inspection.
210 °
